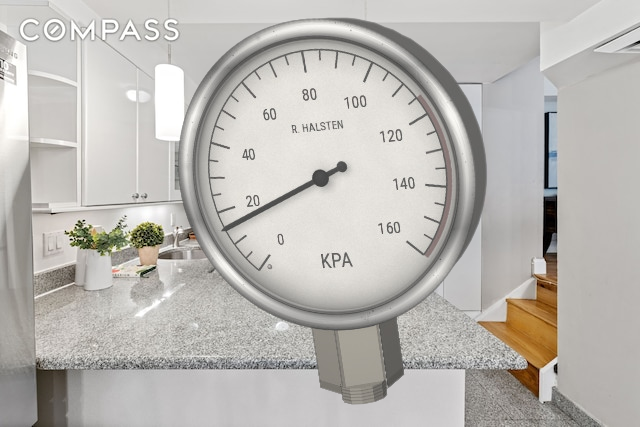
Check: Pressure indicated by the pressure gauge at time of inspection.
15 kPa
